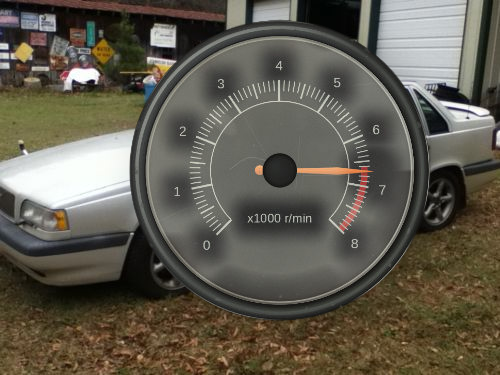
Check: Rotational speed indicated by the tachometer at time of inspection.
6700 rpm
